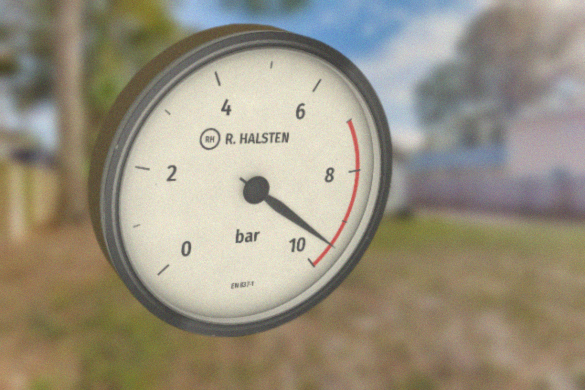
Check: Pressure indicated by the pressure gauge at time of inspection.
9.5 bar
